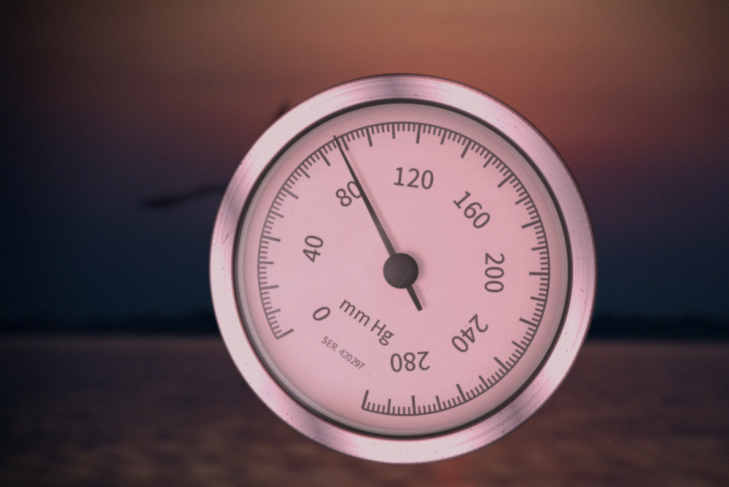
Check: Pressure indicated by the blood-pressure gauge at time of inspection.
88 mmHg
